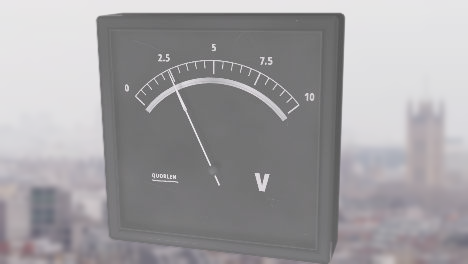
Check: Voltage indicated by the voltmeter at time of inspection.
2.5 V
